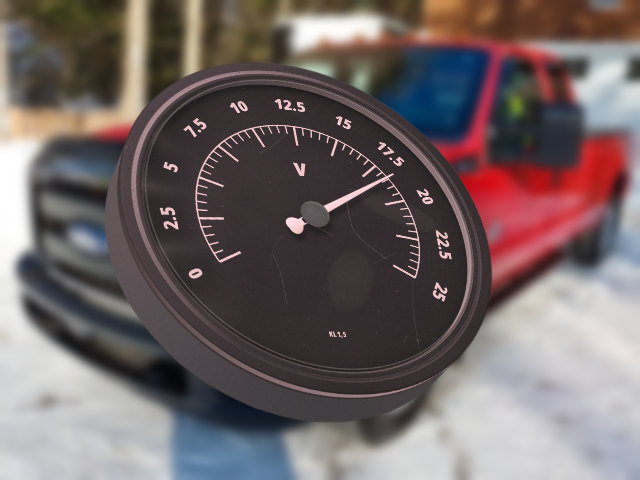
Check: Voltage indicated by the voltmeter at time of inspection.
18.5 V
